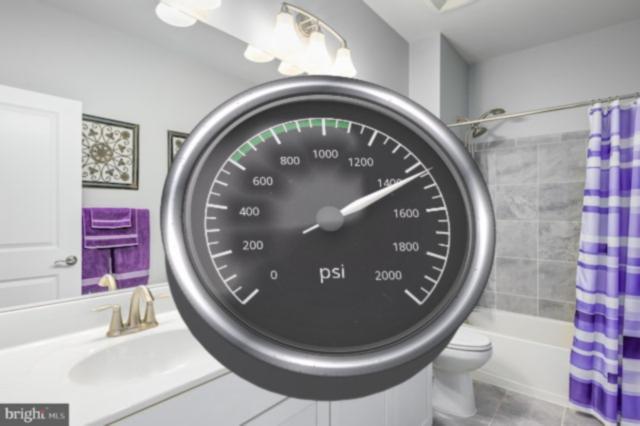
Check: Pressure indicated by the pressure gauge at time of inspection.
1450 psi
